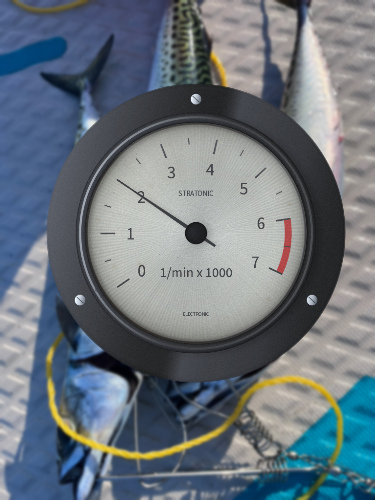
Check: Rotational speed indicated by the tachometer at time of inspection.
2000 rpm
